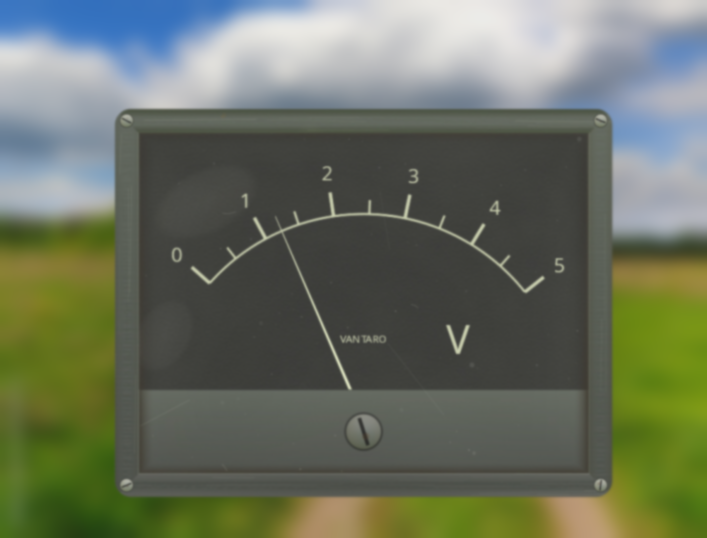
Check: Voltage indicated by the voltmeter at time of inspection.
1.25 V
